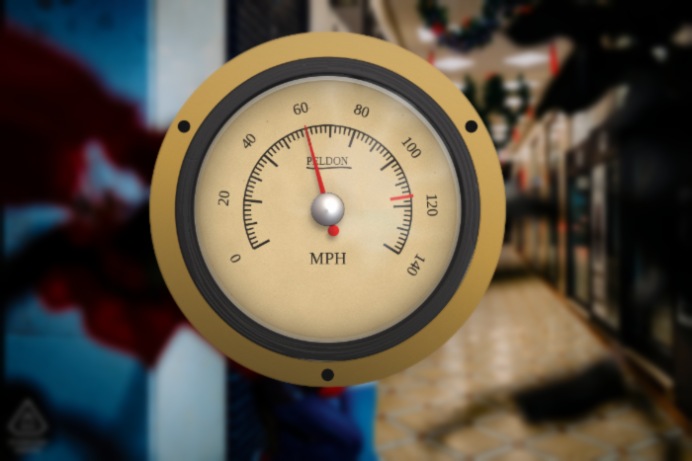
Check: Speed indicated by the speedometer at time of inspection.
60 mph
